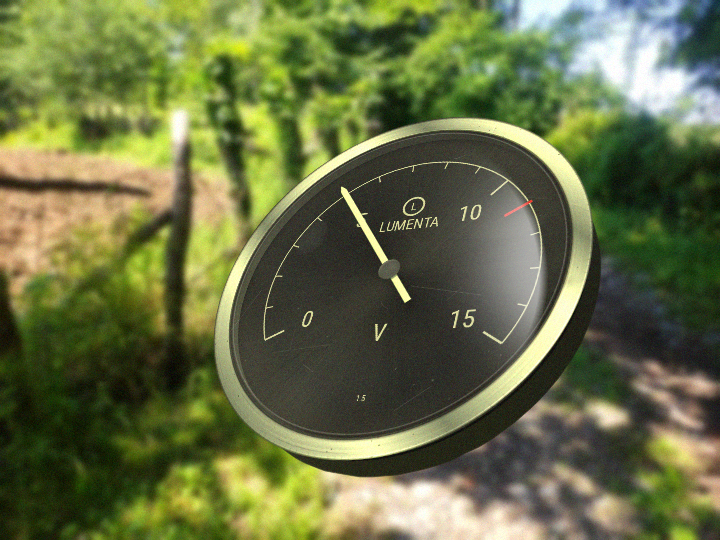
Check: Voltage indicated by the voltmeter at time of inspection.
5 V
